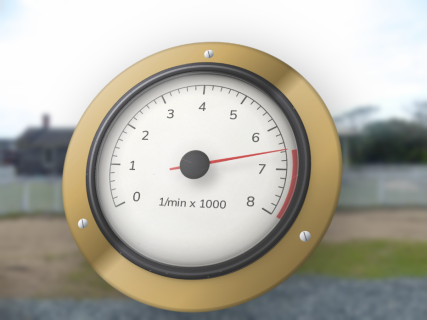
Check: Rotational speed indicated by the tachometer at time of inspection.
6600 rpm
